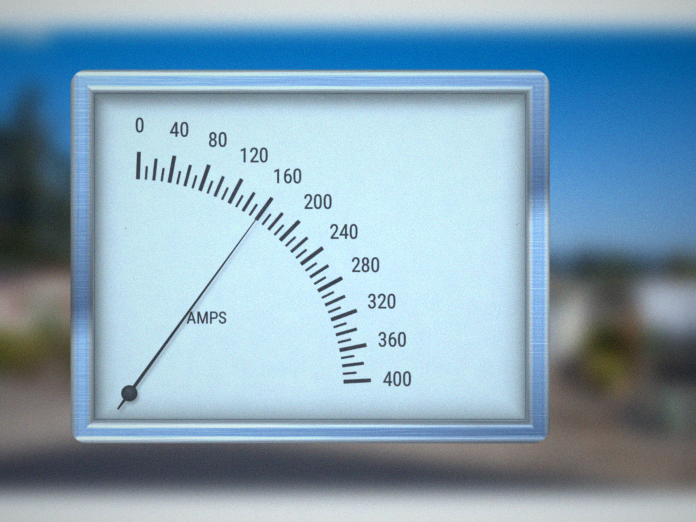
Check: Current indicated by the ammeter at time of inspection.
160 A
